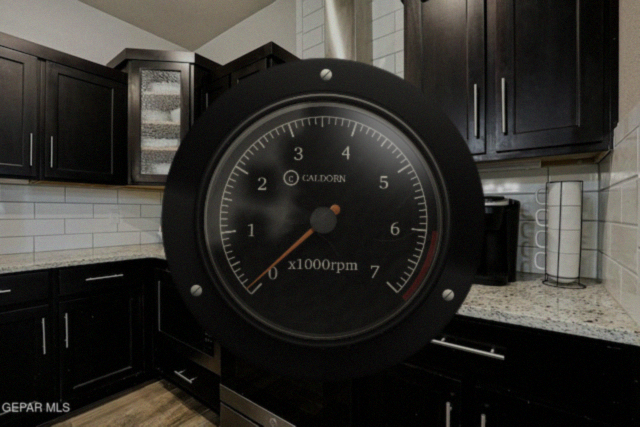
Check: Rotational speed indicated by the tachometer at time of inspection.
100 rpm
